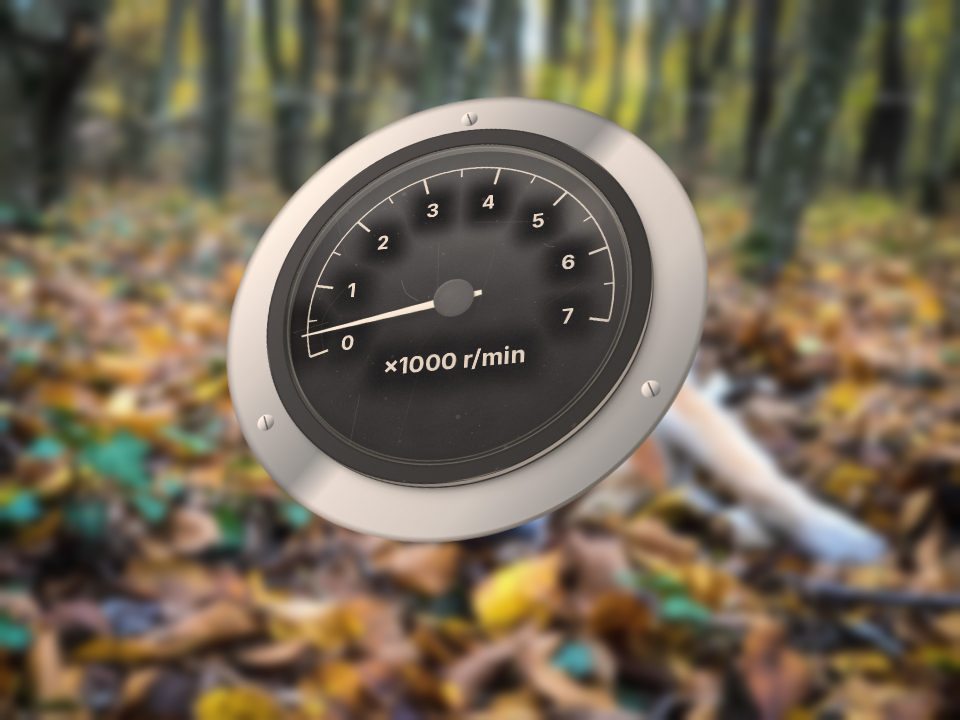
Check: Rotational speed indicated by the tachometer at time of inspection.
250 rpm
